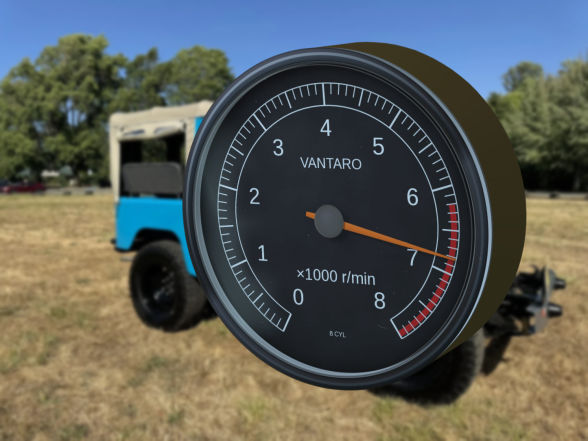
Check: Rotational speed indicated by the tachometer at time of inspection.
6800 rpm
